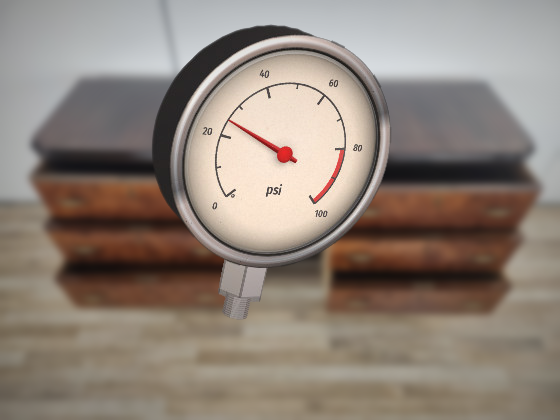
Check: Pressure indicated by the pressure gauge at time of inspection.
25 psi
